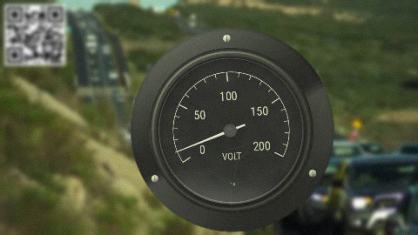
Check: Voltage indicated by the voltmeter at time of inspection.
10 V
